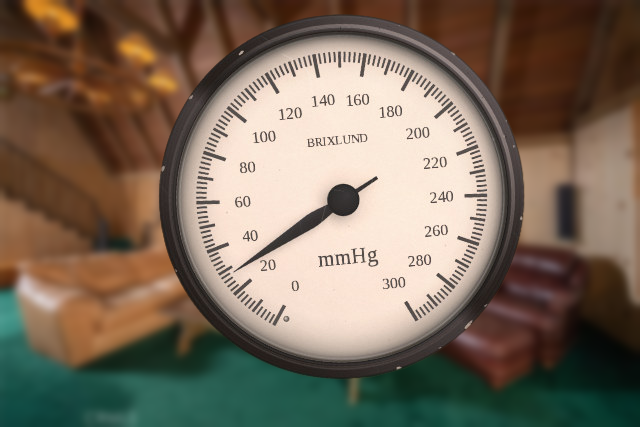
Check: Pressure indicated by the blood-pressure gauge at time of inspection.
28 mmHg
